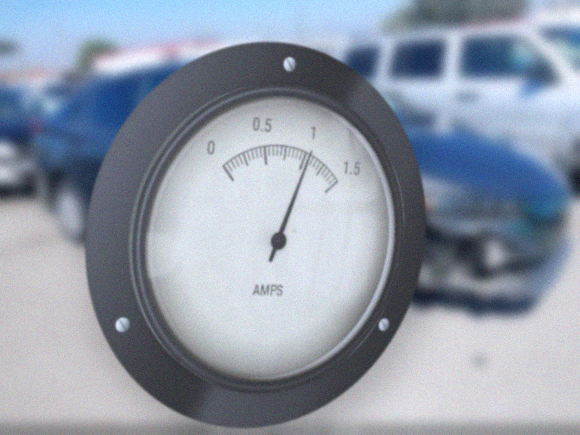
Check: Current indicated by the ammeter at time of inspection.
1 A
